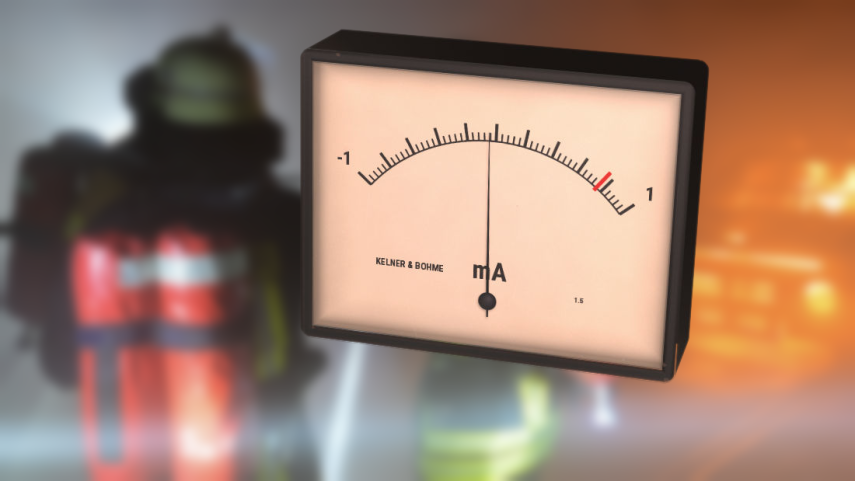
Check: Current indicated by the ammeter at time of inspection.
-0.04 mA
